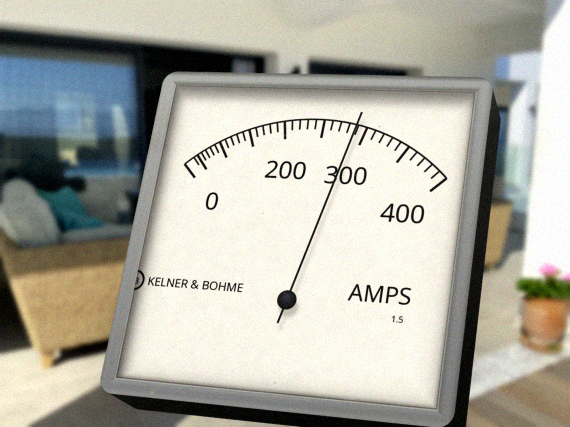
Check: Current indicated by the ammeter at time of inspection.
290 A
